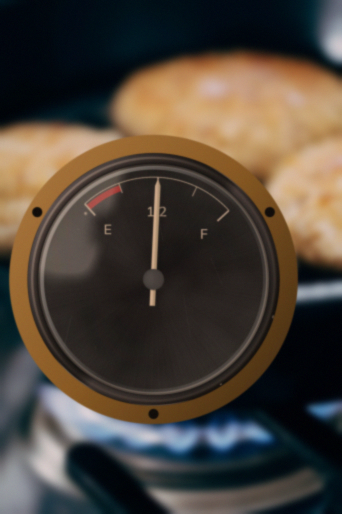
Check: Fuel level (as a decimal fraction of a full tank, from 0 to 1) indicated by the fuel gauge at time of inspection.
0.5
